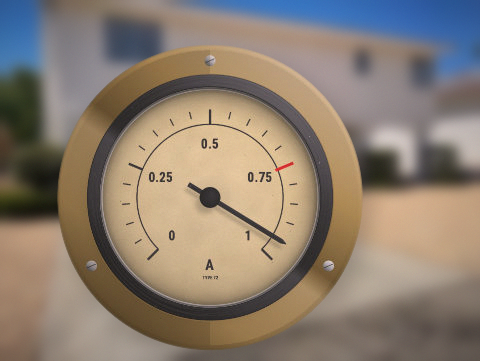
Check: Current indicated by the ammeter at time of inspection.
0.95 A
